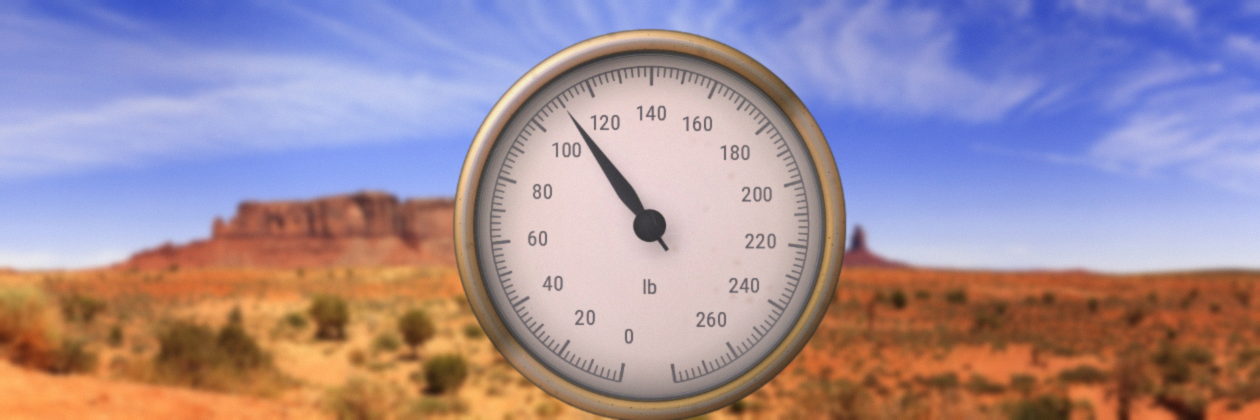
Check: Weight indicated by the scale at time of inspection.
110 lb
